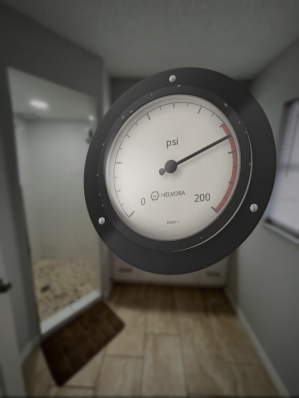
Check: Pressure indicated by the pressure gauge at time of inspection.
150 psi
